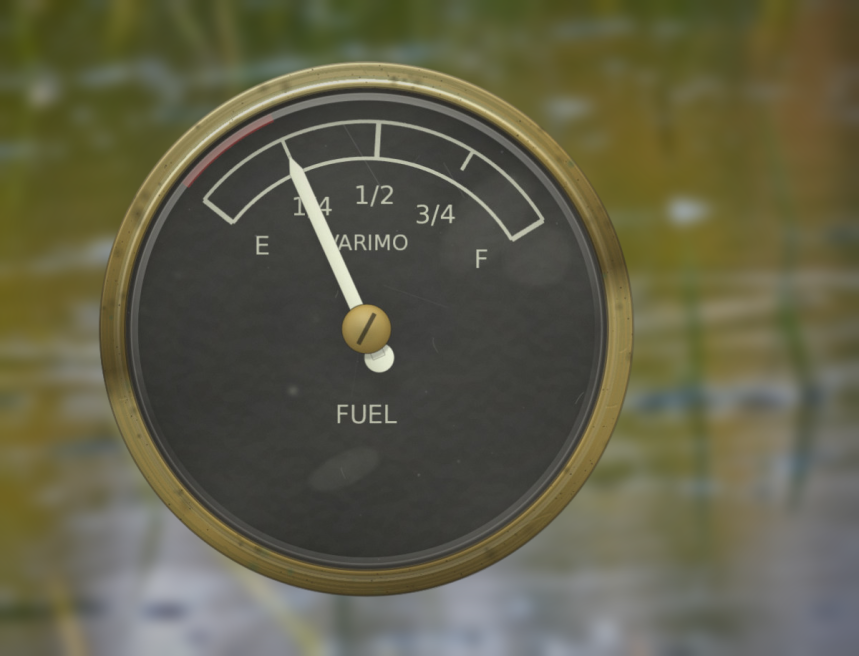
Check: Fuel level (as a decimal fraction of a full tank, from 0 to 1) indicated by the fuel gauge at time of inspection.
0.25
